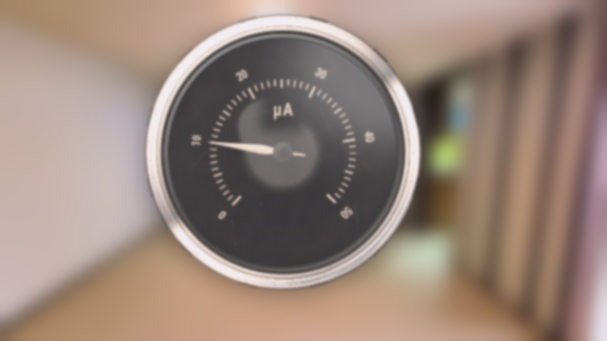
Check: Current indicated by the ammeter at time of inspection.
10 µA
